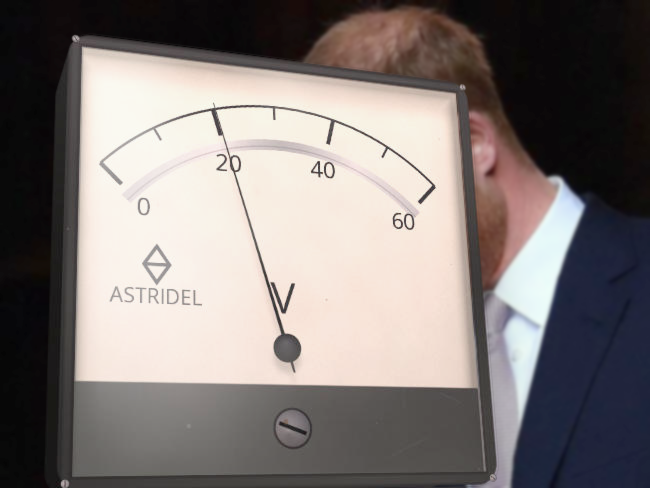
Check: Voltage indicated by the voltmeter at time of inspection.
20 V
